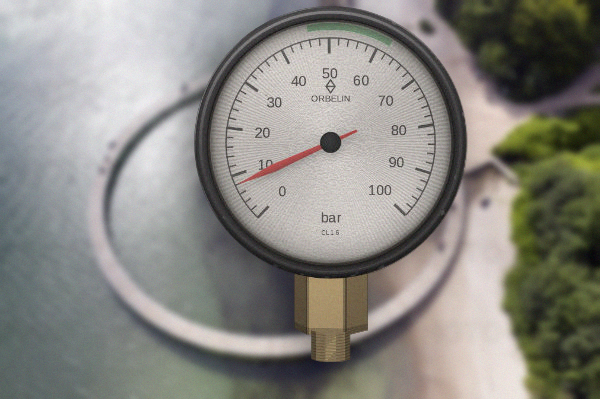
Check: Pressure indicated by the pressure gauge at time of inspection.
8 bar
